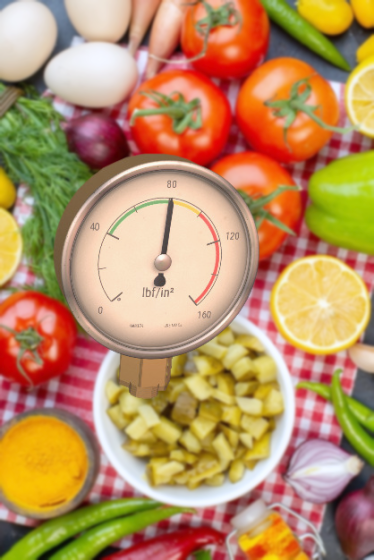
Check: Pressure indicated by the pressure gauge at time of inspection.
80 psi
